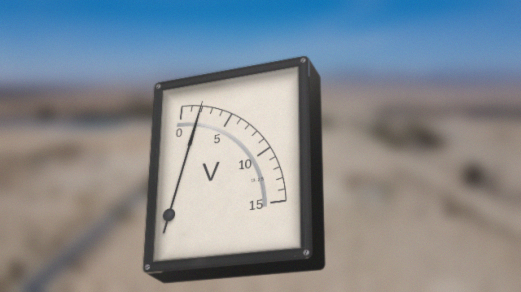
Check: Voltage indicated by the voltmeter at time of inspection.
2 V
